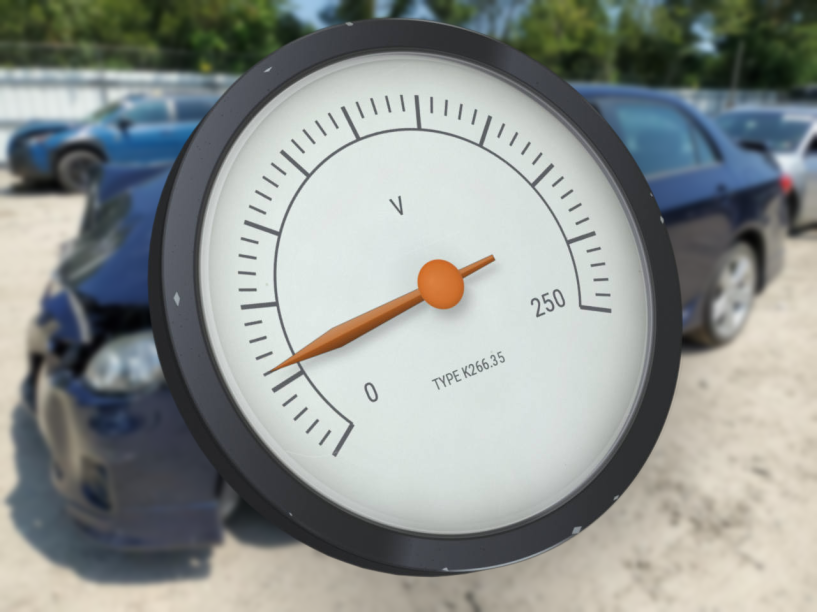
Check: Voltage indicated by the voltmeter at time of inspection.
30 V
